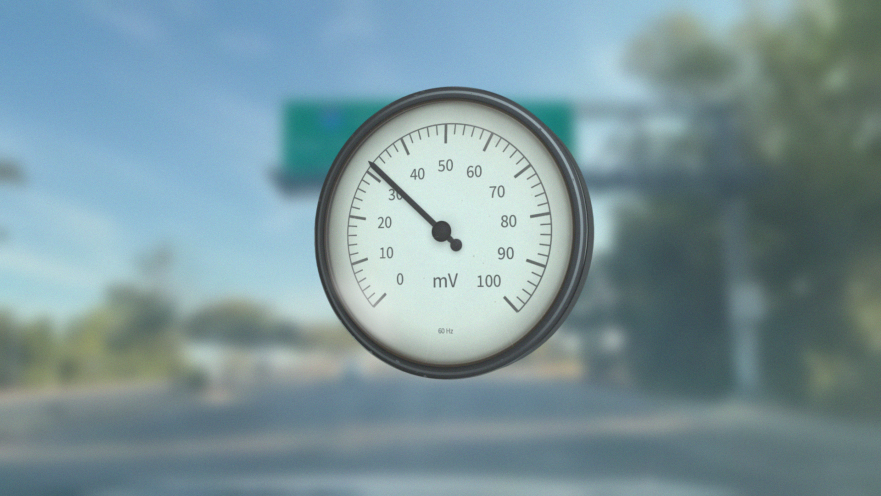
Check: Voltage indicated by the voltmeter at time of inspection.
32 mV
